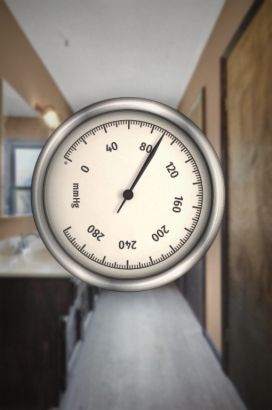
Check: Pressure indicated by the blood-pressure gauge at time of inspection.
90 mmHg
